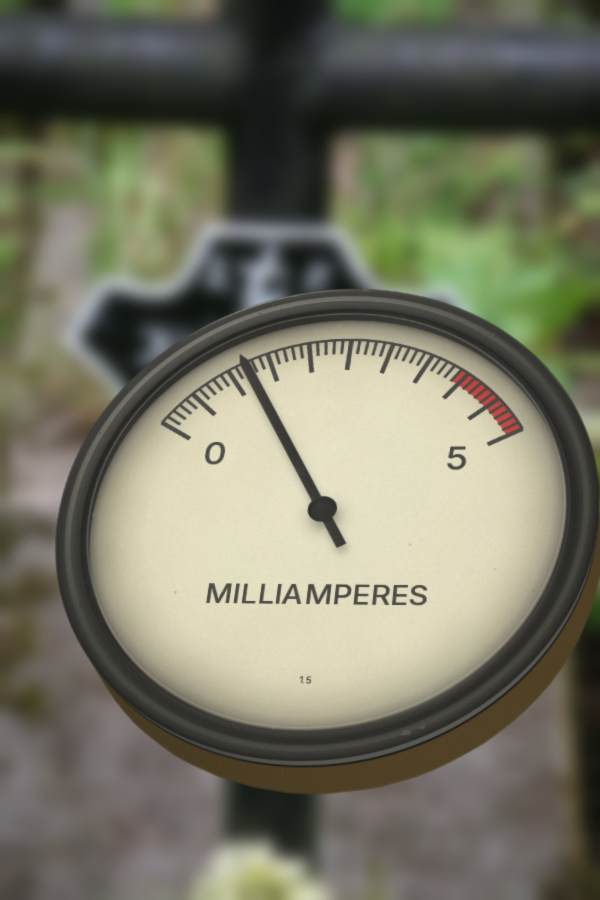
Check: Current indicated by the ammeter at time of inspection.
1.2 mA
